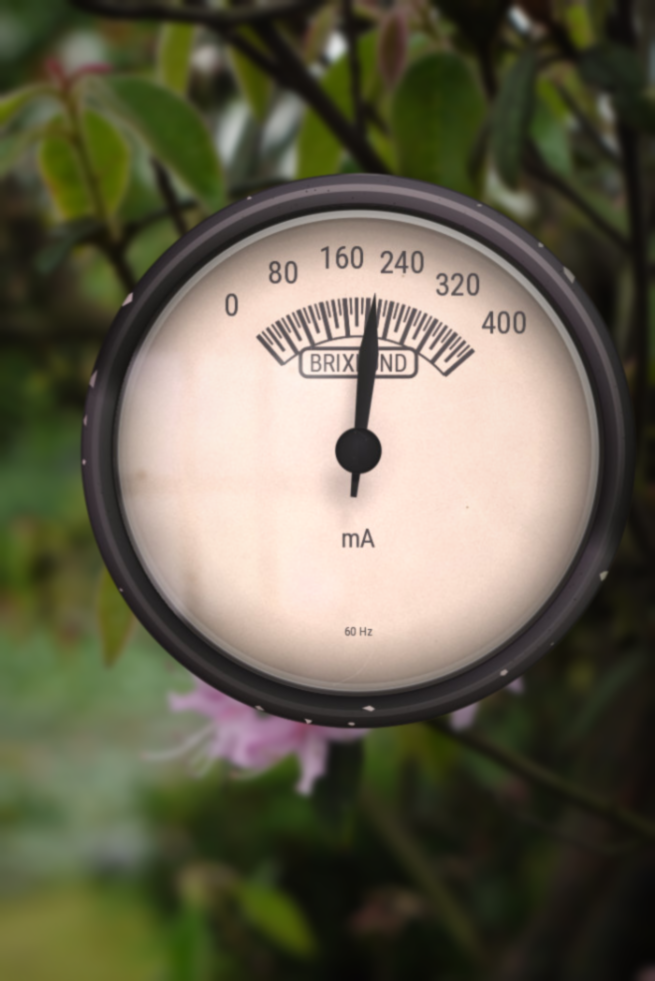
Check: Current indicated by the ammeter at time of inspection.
210 mA
